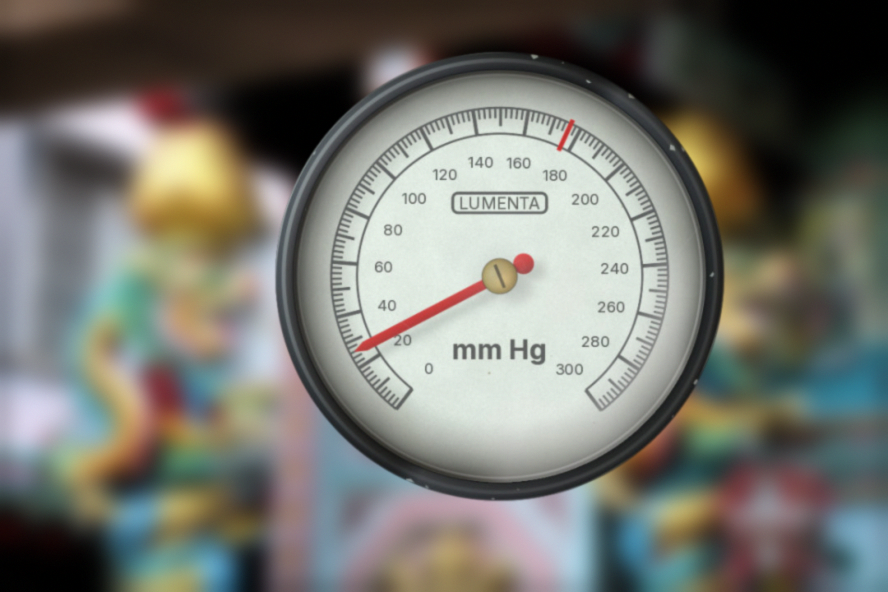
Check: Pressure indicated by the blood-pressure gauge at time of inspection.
26 mmHg
